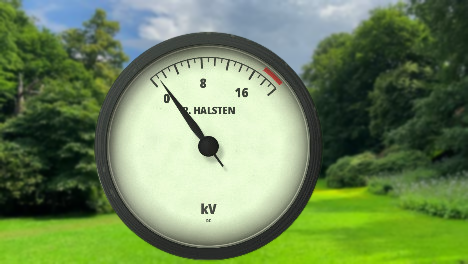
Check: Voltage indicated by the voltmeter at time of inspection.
1 kV
